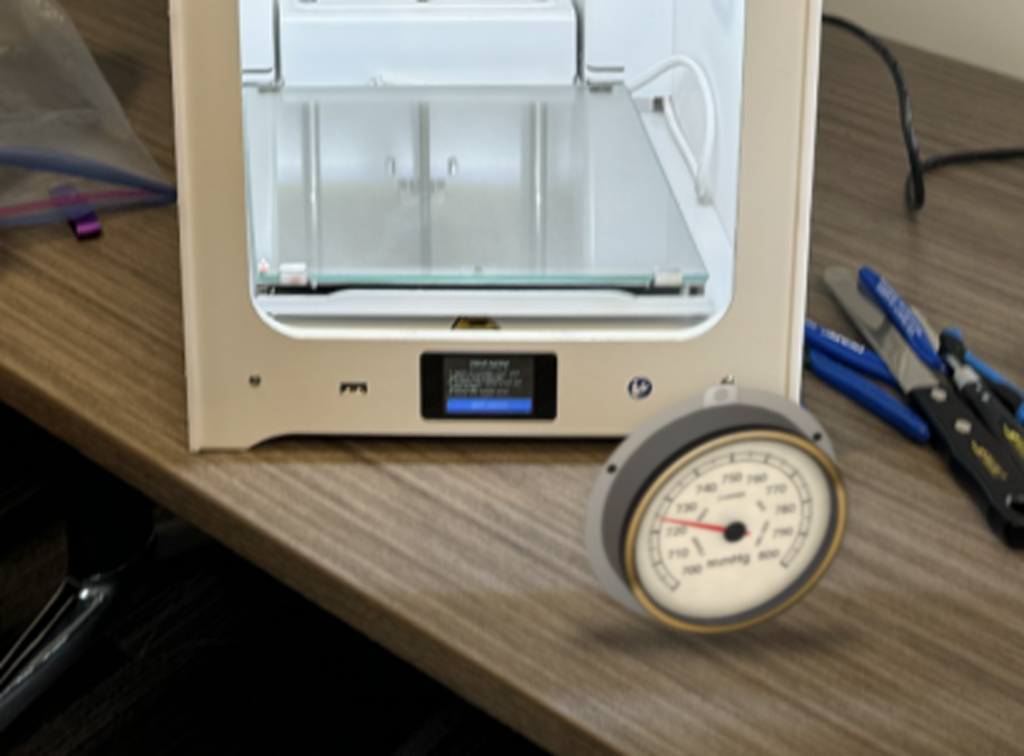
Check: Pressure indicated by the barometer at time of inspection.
725 mmHg
